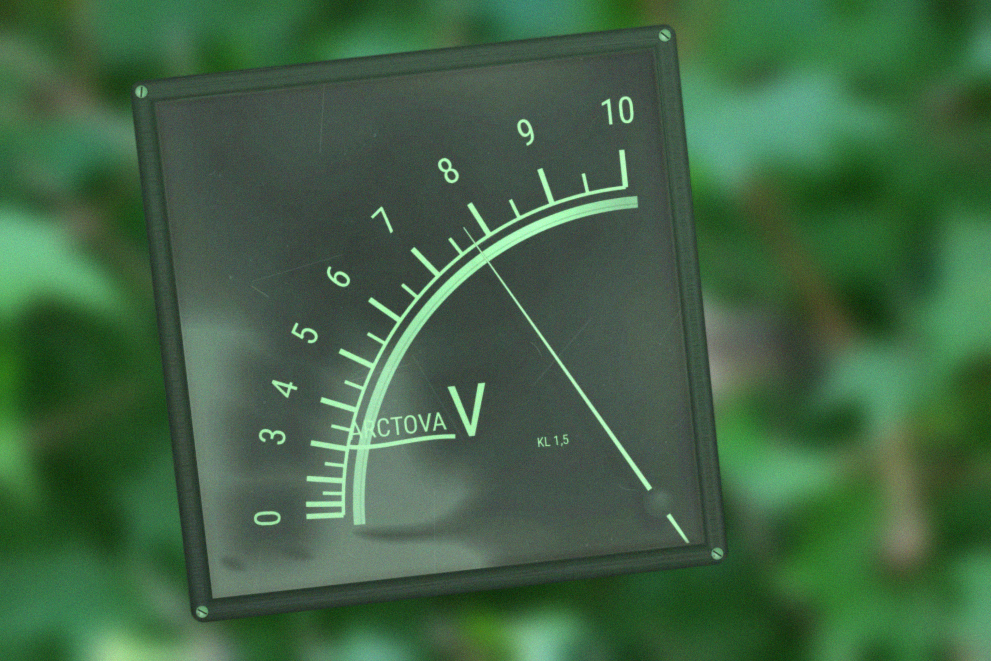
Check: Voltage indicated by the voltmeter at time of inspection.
7.75 V
